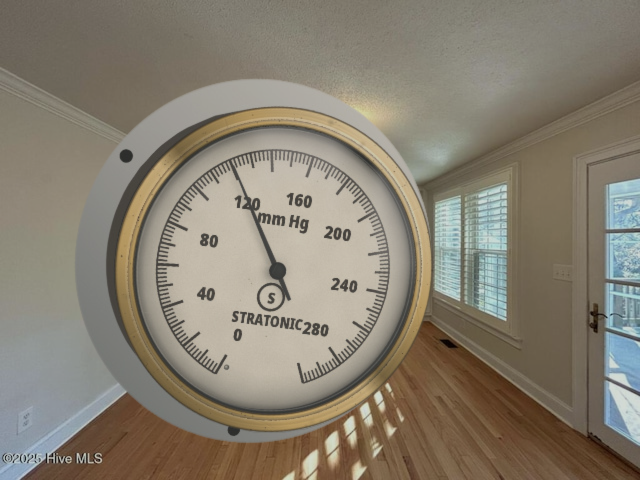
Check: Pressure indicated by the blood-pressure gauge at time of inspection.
120 mmHg
